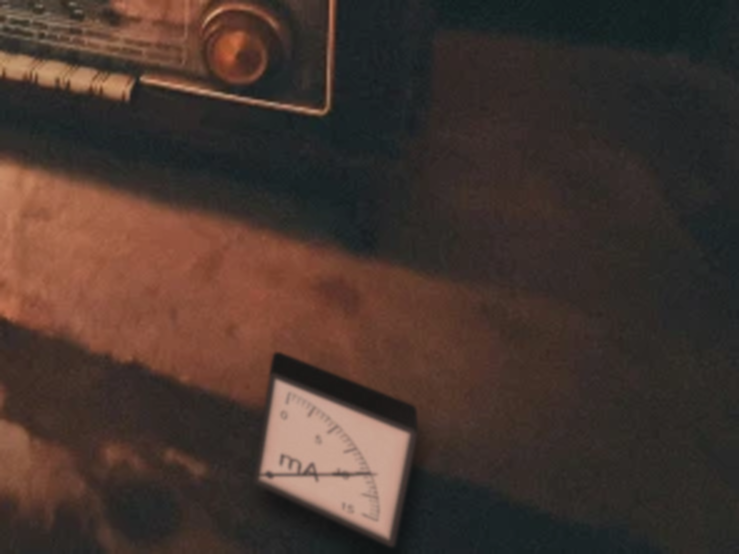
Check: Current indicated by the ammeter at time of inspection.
10 mA
